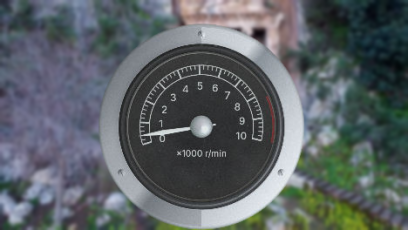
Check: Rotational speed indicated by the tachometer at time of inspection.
400 rpm
